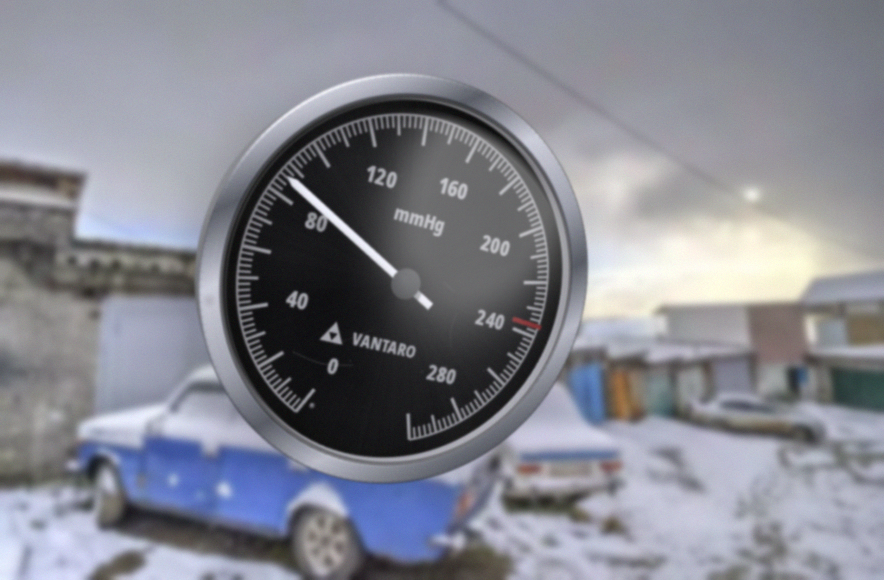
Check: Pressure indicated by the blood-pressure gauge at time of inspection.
86 mmHg
